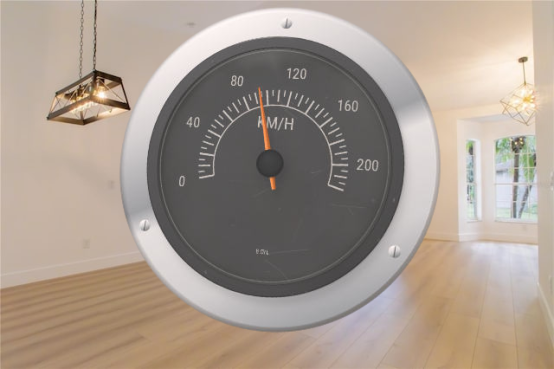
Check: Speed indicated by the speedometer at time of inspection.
95 km/h
